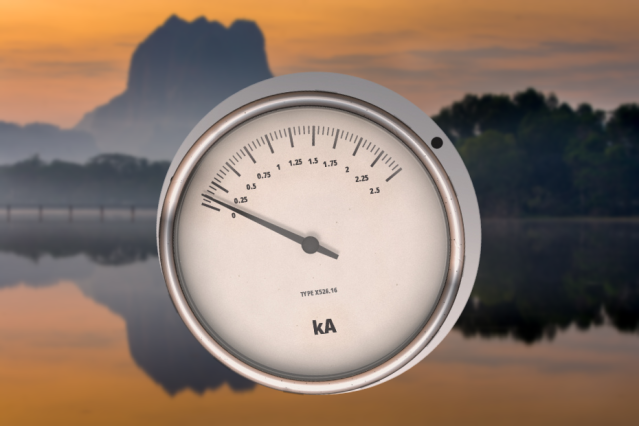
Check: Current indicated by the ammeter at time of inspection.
0.1 kA
